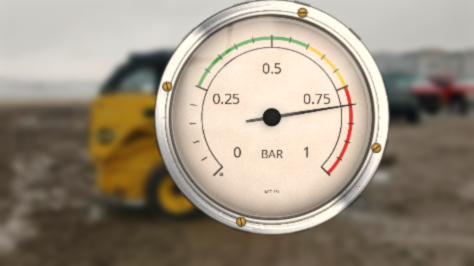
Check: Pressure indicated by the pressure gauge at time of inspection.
0.8 bar
